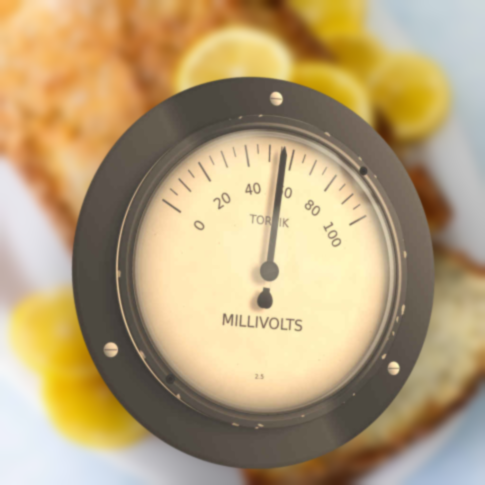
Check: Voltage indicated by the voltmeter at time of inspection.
55 mV
